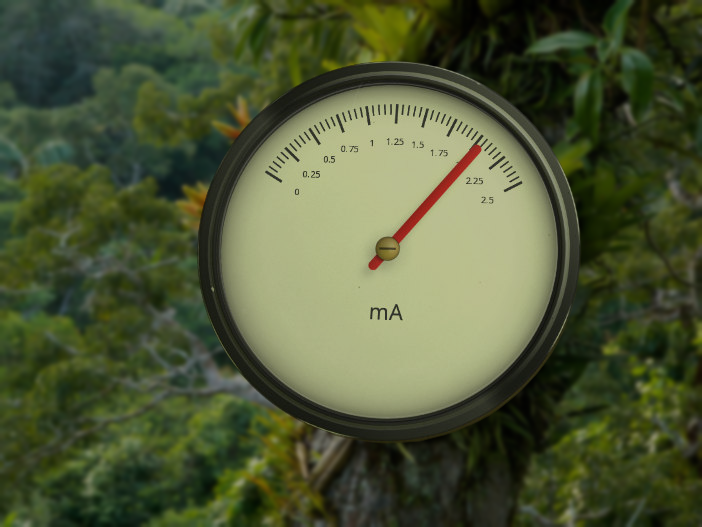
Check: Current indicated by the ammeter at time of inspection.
2.05 mA
